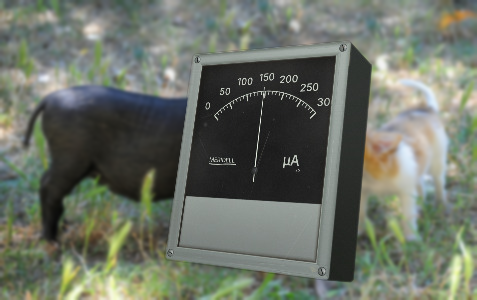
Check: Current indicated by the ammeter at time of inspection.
150 µA
